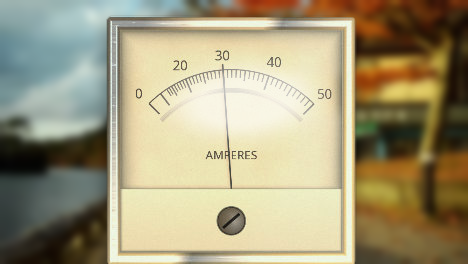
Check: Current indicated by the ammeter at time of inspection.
30 A
